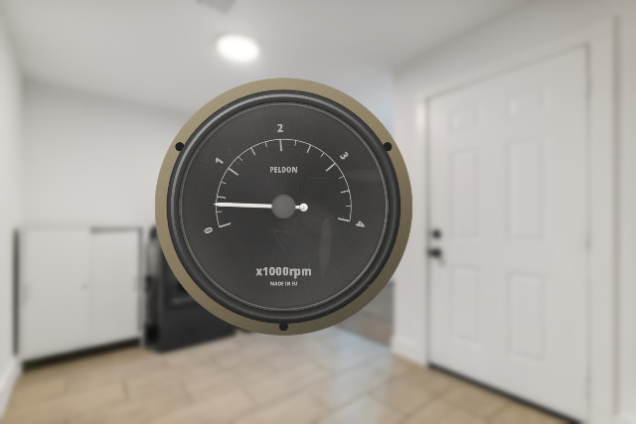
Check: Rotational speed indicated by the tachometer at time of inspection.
375 rpm
